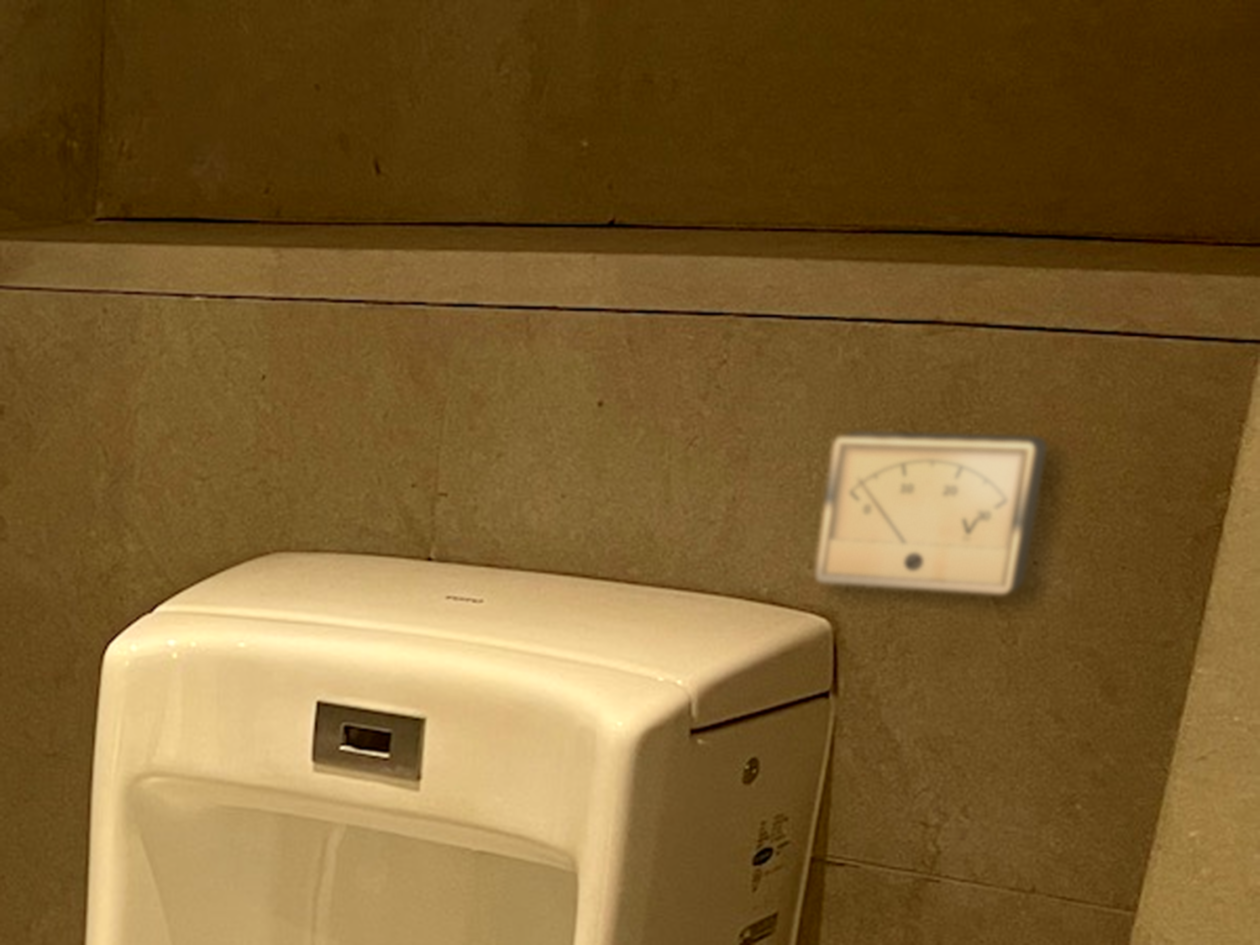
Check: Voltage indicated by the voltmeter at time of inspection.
2.5 V
